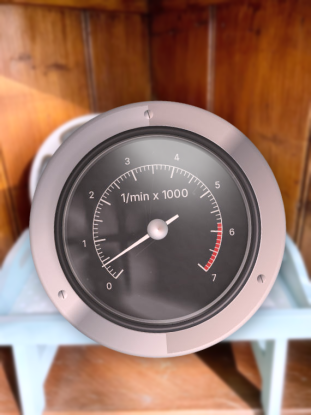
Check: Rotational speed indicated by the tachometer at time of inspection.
400 rpm
